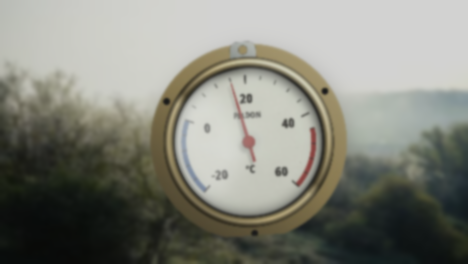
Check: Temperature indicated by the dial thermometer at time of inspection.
16 °C
